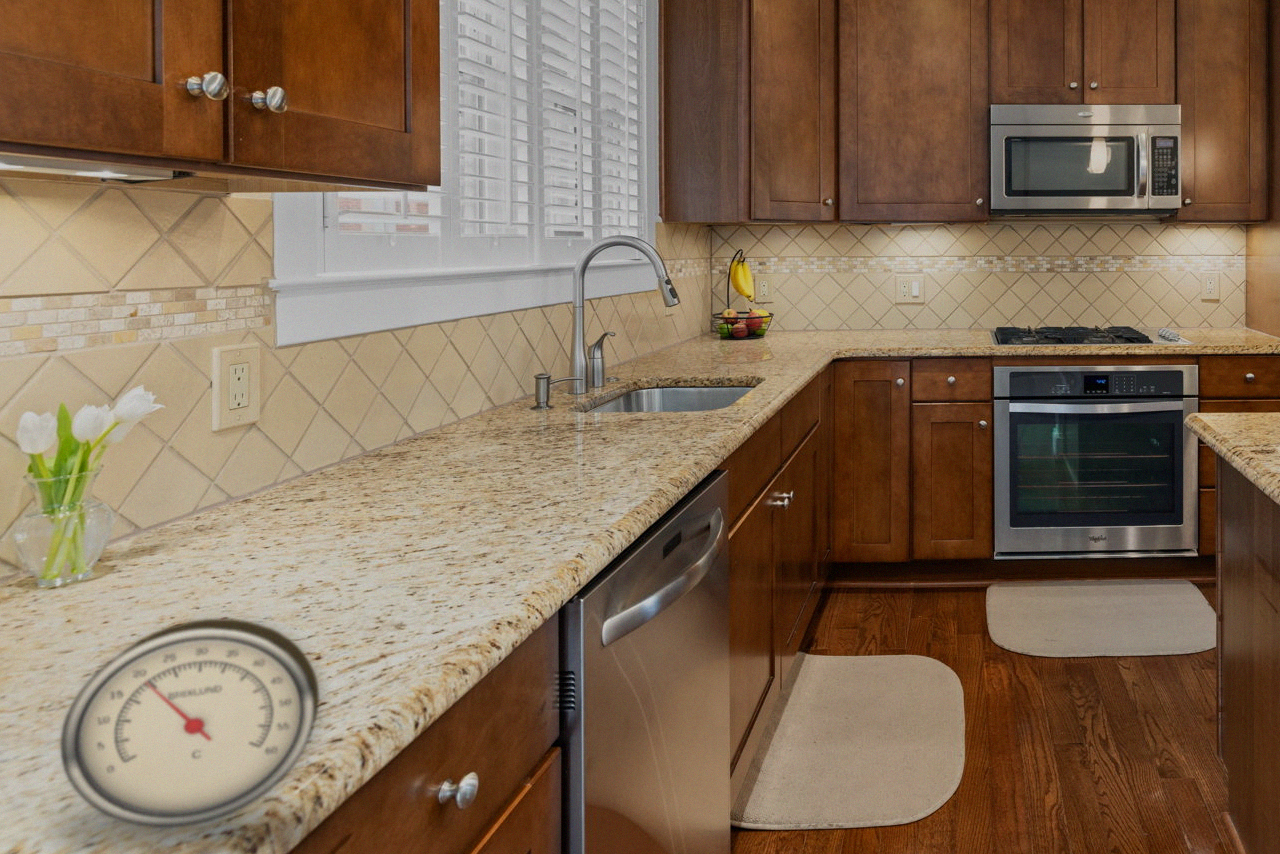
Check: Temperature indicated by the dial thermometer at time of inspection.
20 °C
